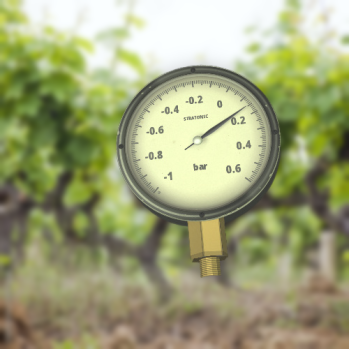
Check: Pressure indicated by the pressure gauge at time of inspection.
0.15 bar
